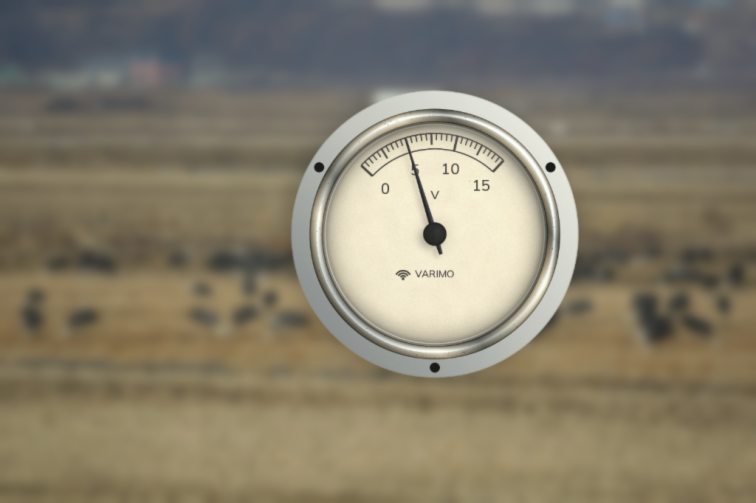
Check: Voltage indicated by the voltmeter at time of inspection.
5 V
